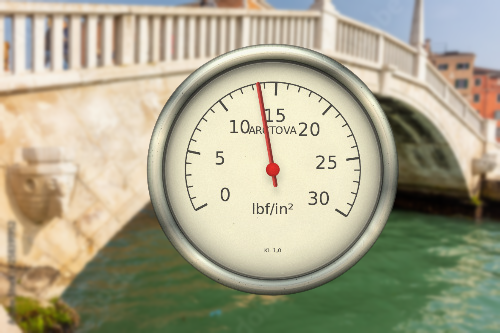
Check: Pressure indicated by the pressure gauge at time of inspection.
13.5 psi
